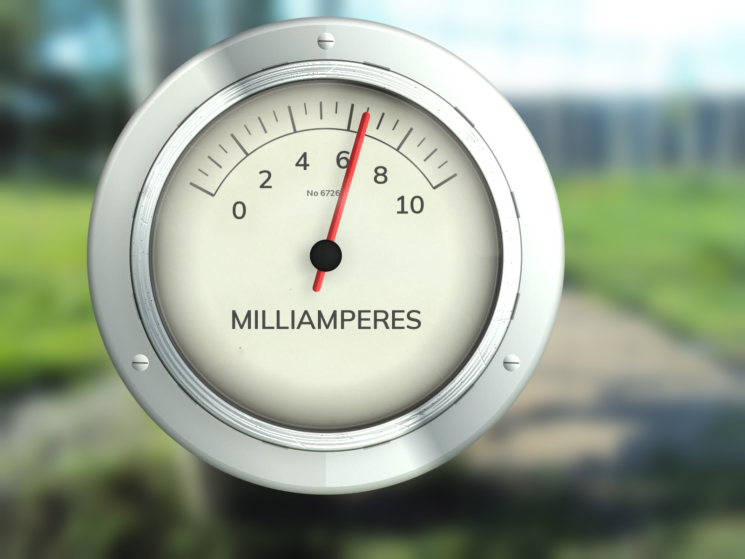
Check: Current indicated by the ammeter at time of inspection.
6.5 mA
